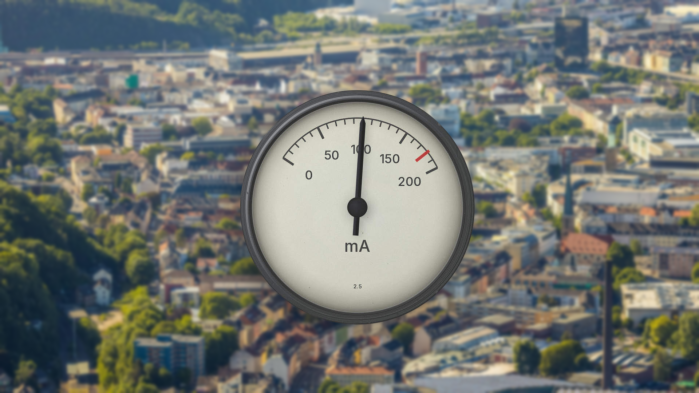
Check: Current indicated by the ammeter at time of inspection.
100 mA
